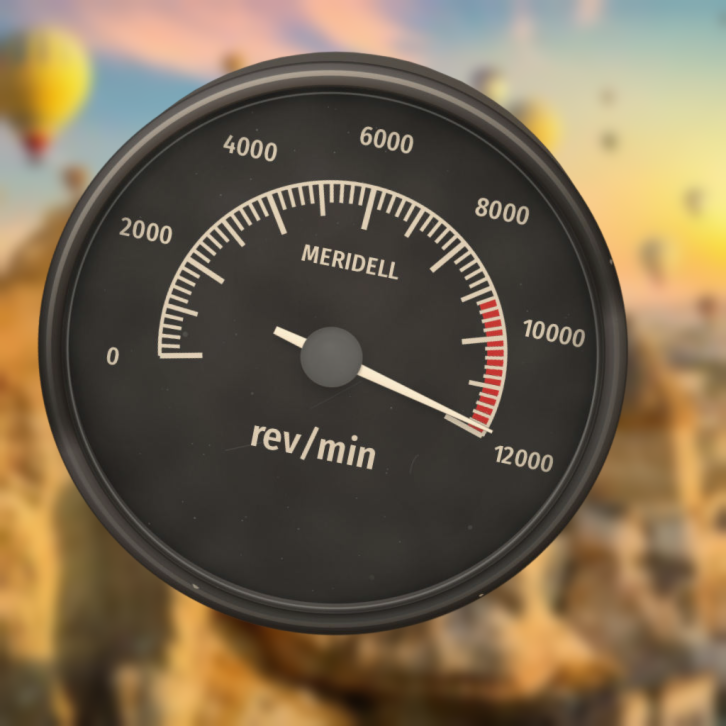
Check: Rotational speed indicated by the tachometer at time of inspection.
11800 rpm
